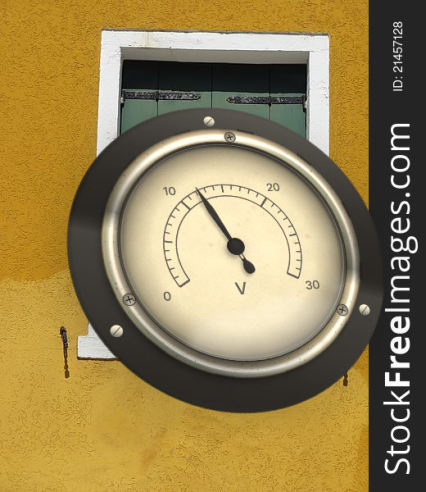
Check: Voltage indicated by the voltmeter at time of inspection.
12 V
